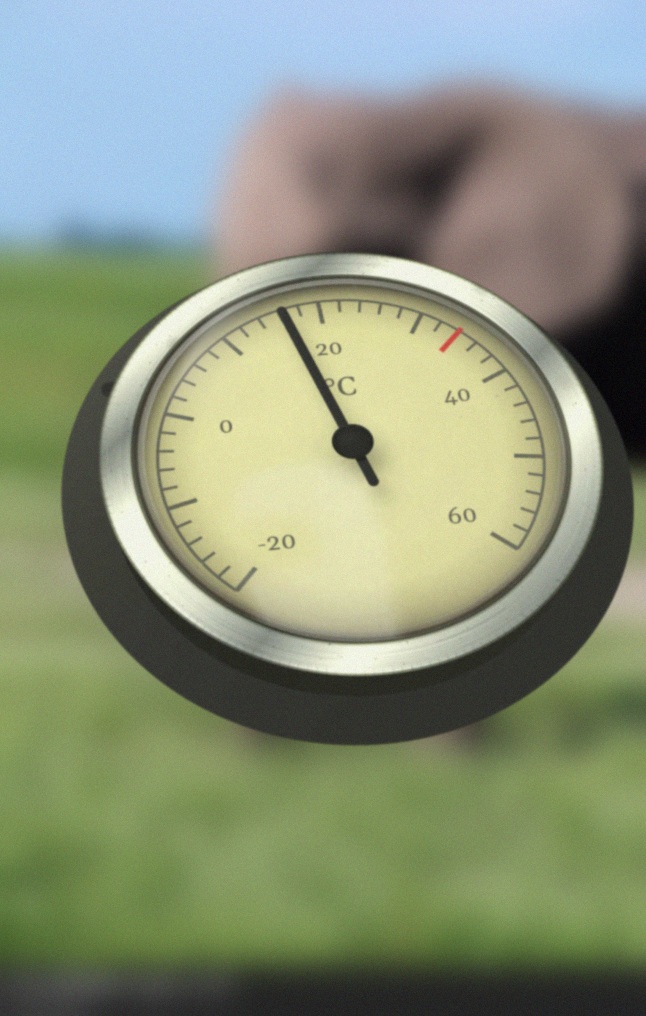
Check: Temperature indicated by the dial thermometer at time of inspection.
16 °C
